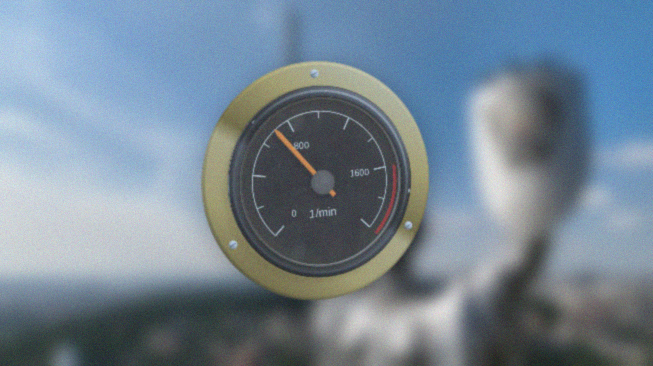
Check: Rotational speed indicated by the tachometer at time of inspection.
700 rpm
